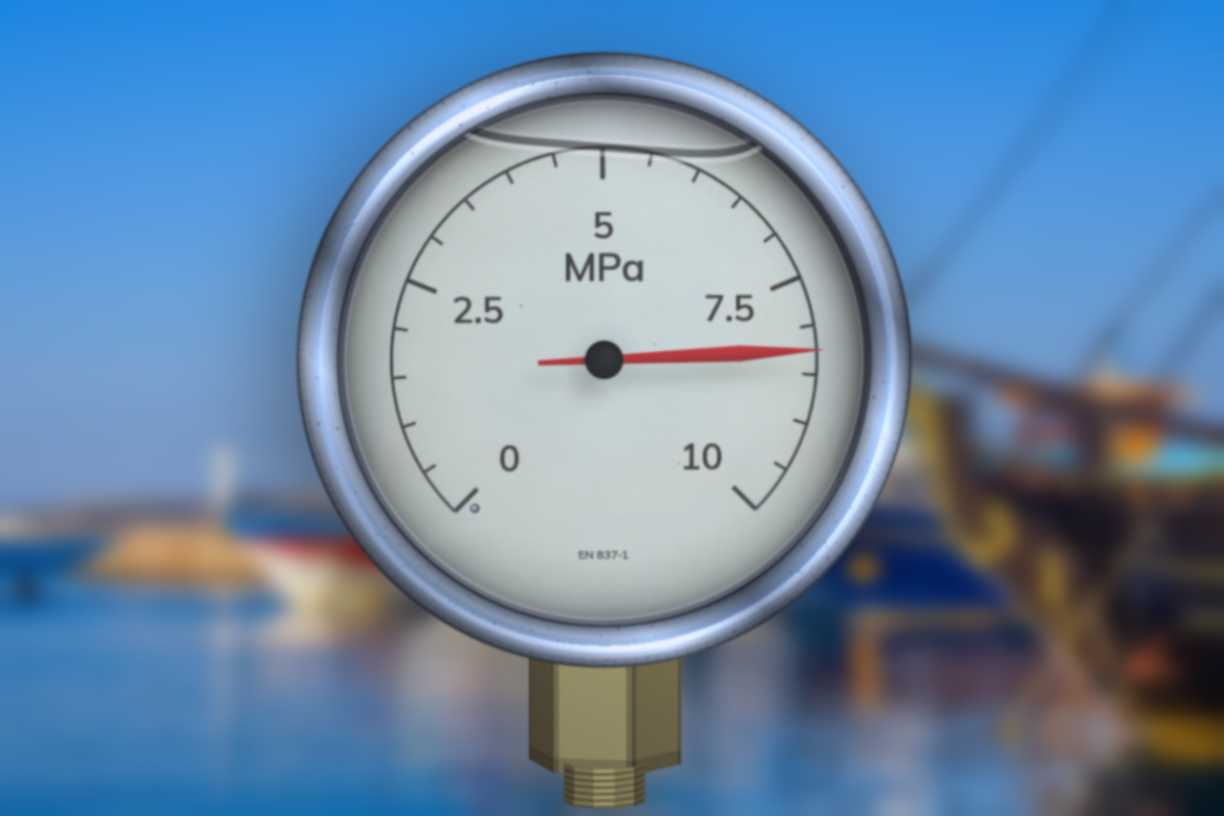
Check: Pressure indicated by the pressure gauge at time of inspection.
8.25 MPa
